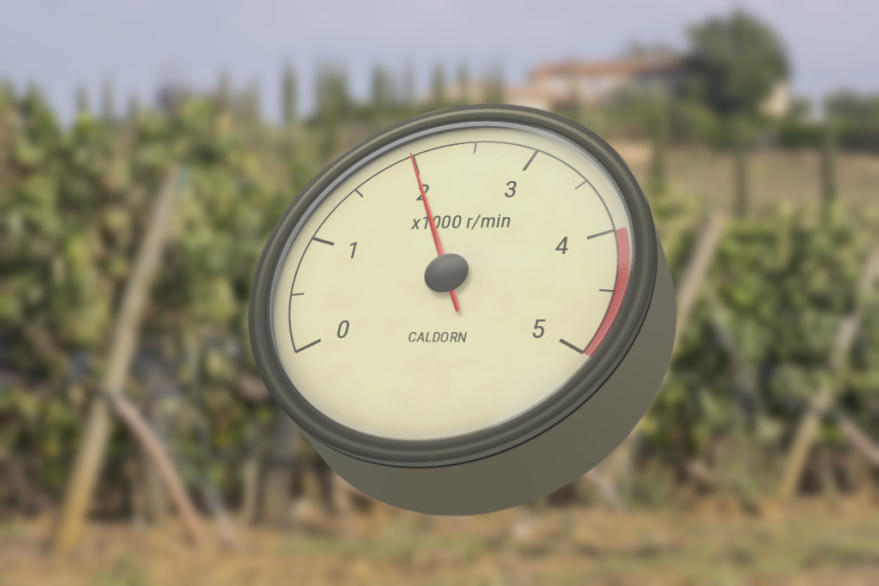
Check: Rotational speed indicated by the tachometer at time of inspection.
2000 rpm
